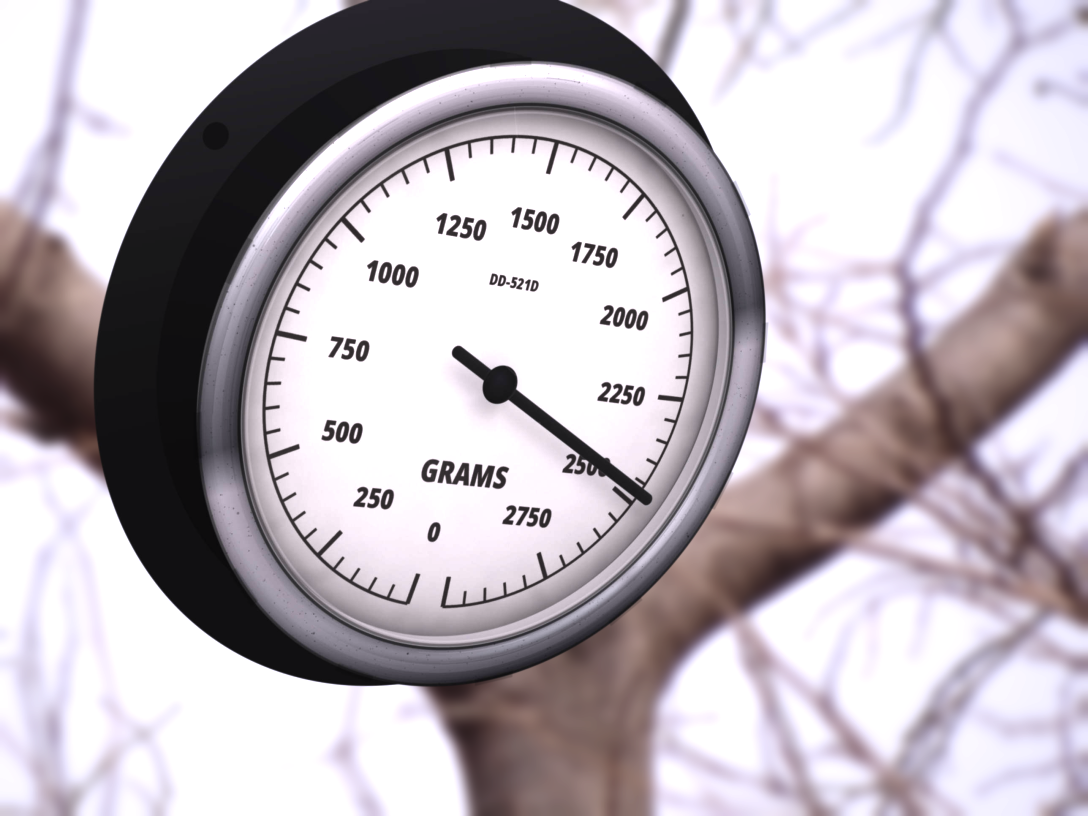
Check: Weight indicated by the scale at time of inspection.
2475 g
